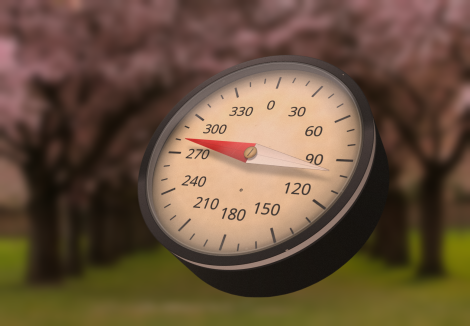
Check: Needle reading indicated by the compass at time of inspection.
280 °
